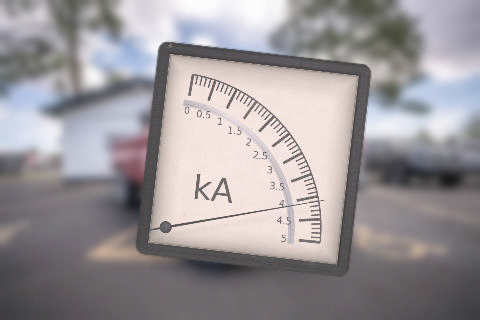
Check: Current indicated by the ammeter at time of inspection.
4.1 kA
